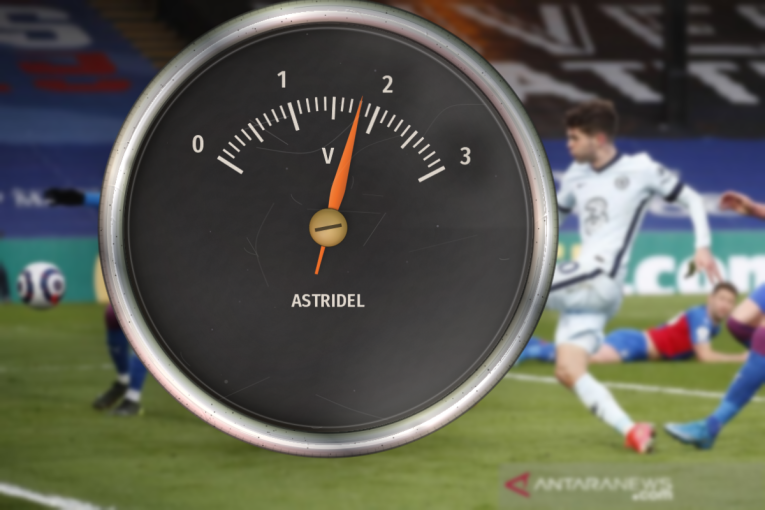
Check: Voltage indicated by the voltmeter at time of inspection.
1.8 V
